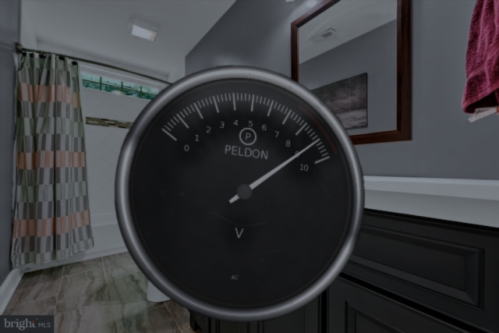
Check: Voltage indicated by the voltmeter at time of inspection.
9 V
